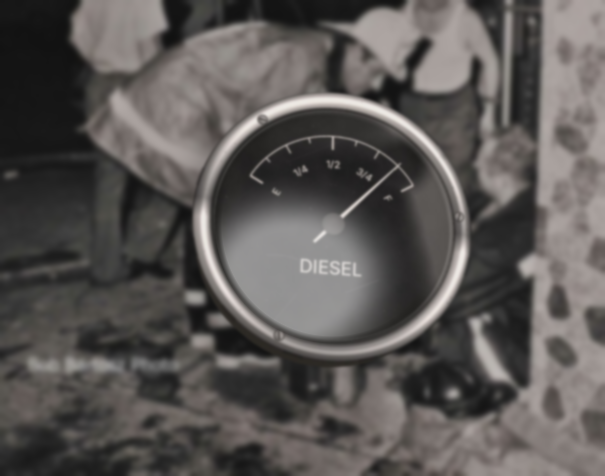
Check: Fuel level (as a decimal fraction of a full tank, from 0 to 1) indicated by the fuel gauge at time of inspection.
0.875
